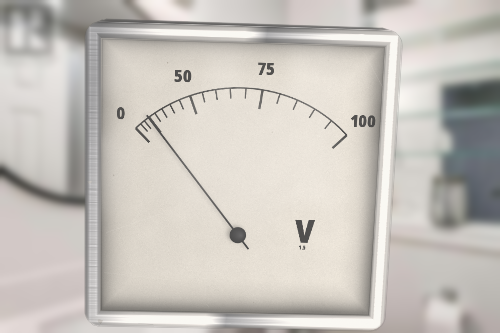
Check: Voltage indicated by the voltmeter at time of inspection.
25 V
